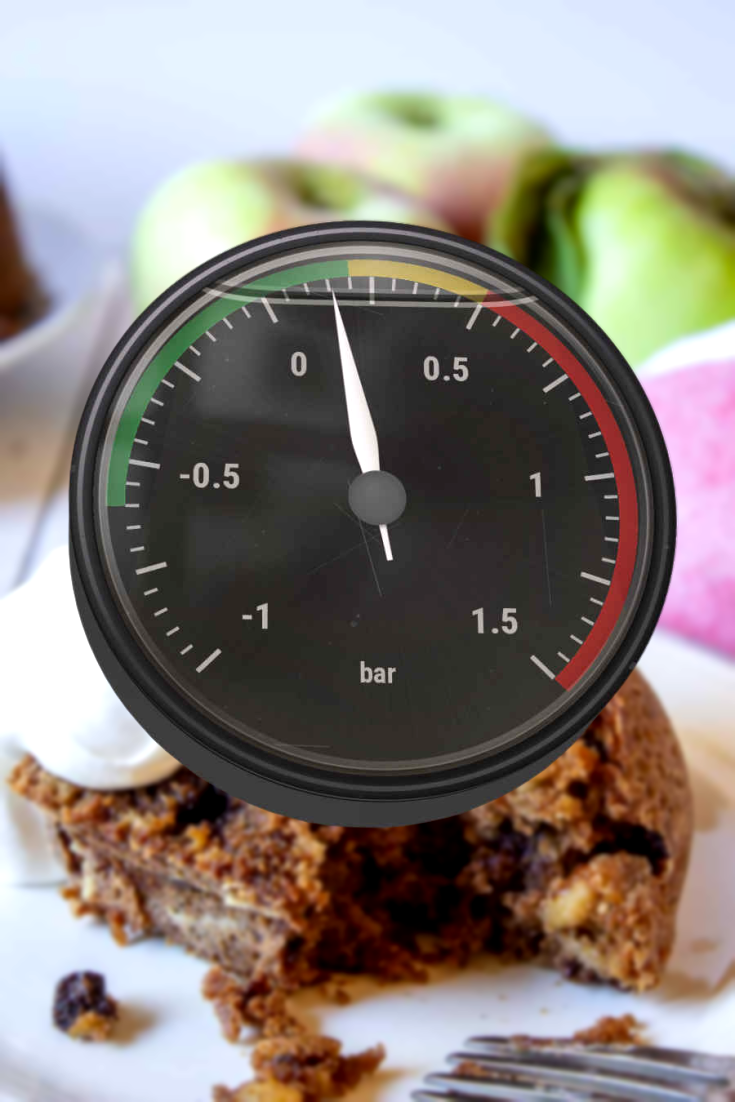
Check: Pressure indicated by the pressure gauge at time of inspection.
0.15 bar
